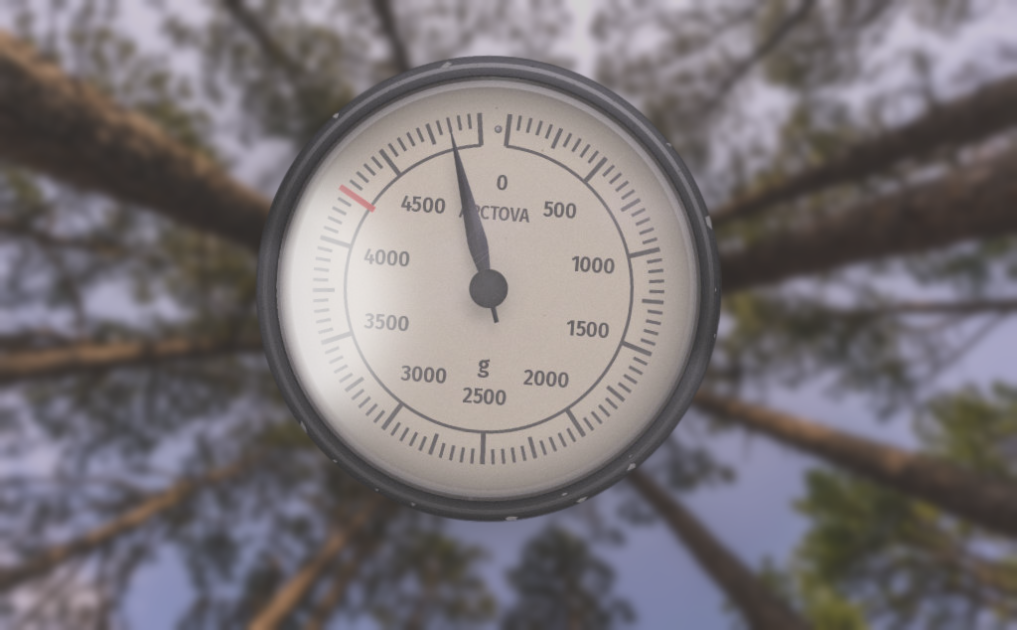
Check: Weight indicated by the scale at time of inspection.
4850 g
